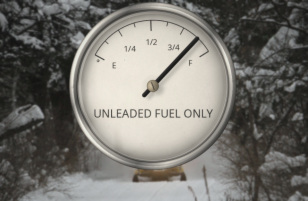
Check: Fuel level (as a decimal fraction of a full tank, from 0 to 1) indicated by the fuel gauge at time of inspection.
0.875
